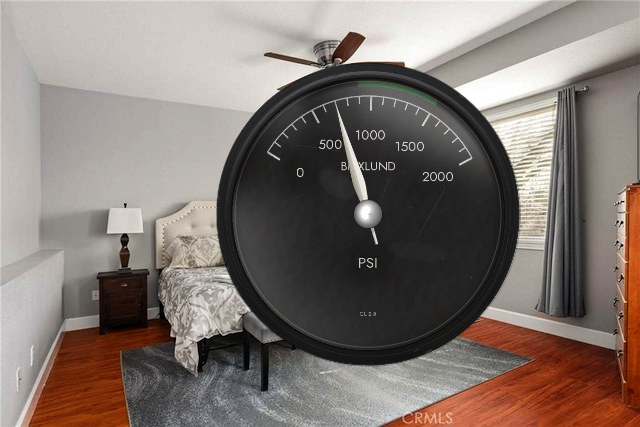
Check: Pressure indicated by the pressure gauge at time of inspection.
700 psi
